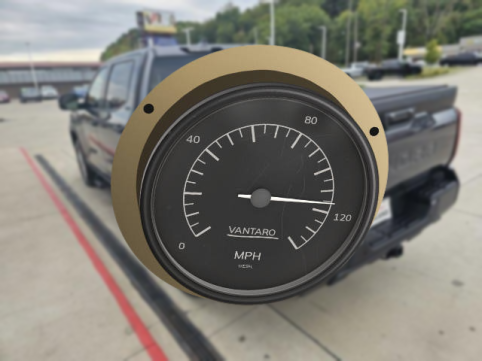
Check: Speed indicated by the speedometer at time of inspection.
115 mph
